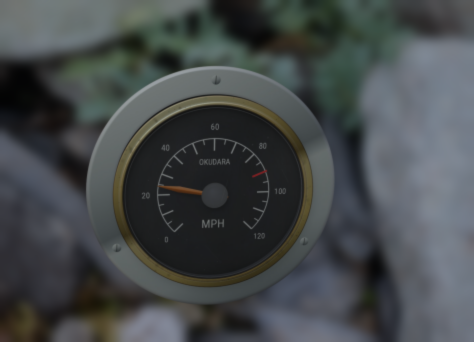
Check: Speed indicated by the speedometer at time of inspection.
25 mph
